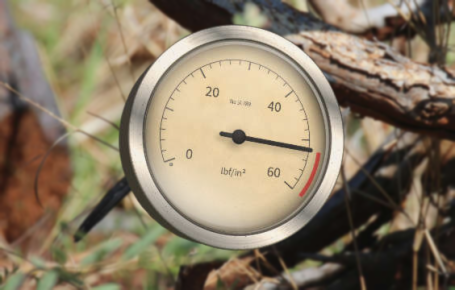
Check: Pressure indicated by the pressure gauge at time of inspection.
52 psi
